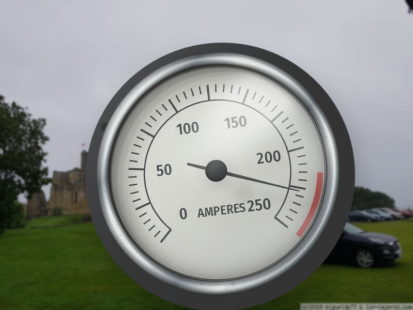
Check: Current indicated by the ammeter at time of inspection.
227.5 A
